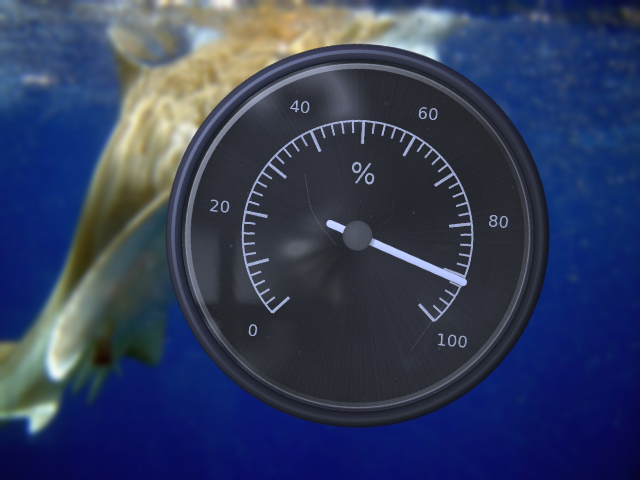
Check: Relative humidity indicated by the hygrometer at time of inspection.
91 %
